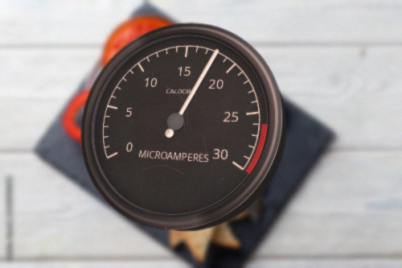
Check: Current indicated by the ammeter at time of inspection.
18 µA
